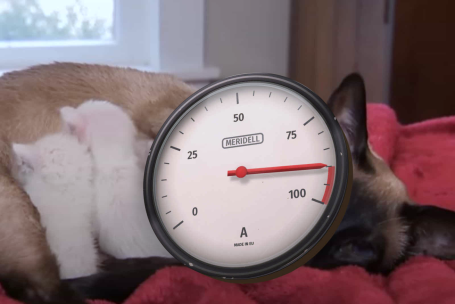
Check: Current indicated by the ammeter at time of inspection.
90 A
